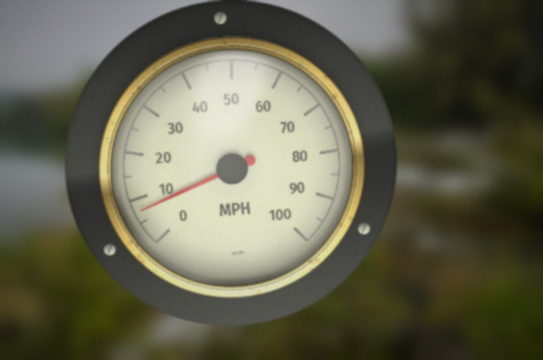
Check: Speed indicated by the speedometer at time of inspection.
7.5 mph
